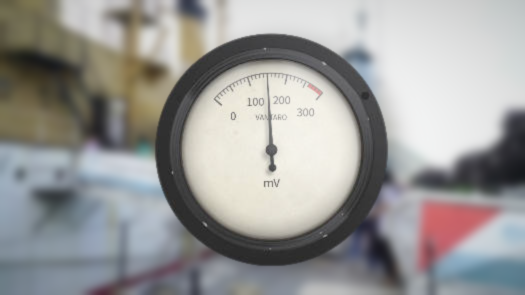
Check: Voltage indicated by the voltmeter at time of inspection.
150 mV
